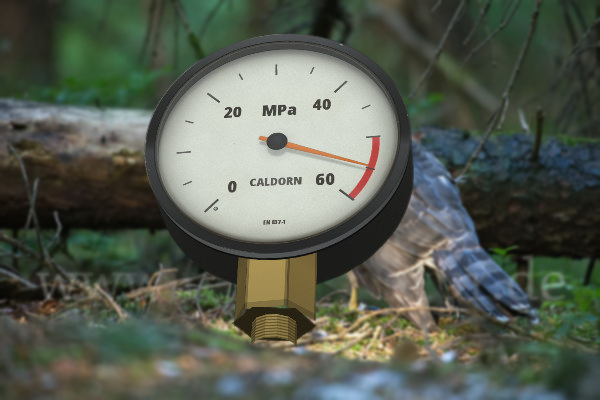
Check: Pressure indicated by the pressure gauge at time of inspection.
55 MPa
